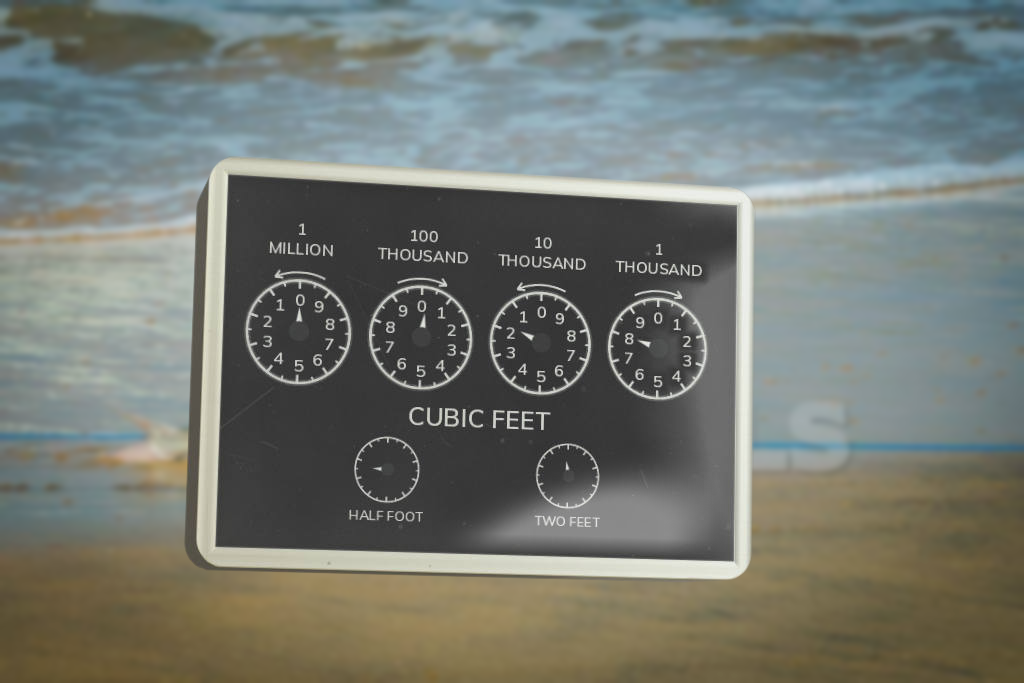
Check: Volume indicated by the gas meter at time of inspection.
1800 ft³
